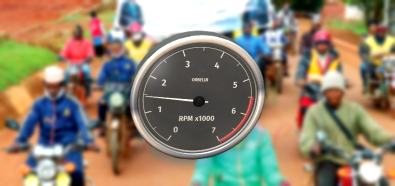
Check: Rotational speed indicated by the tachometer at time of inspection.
1500 rpm
